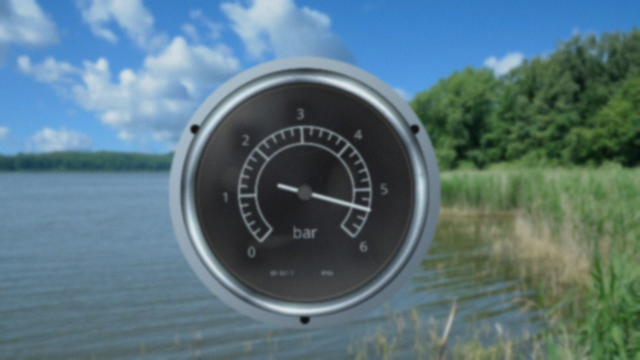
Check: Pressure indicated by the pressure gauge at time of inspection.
5.4 bar
